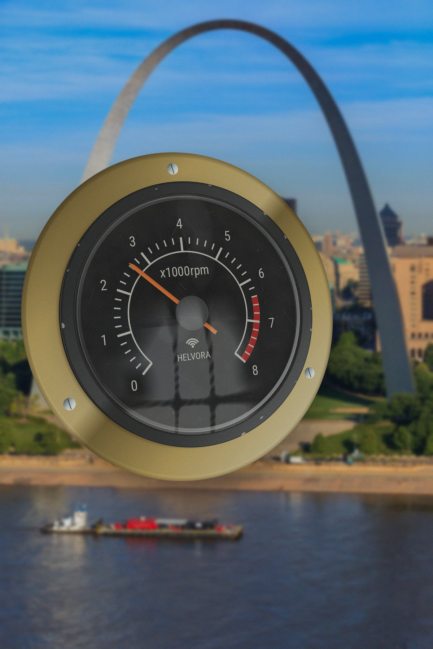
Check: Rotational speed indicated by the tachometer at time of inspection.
2600 rpm
